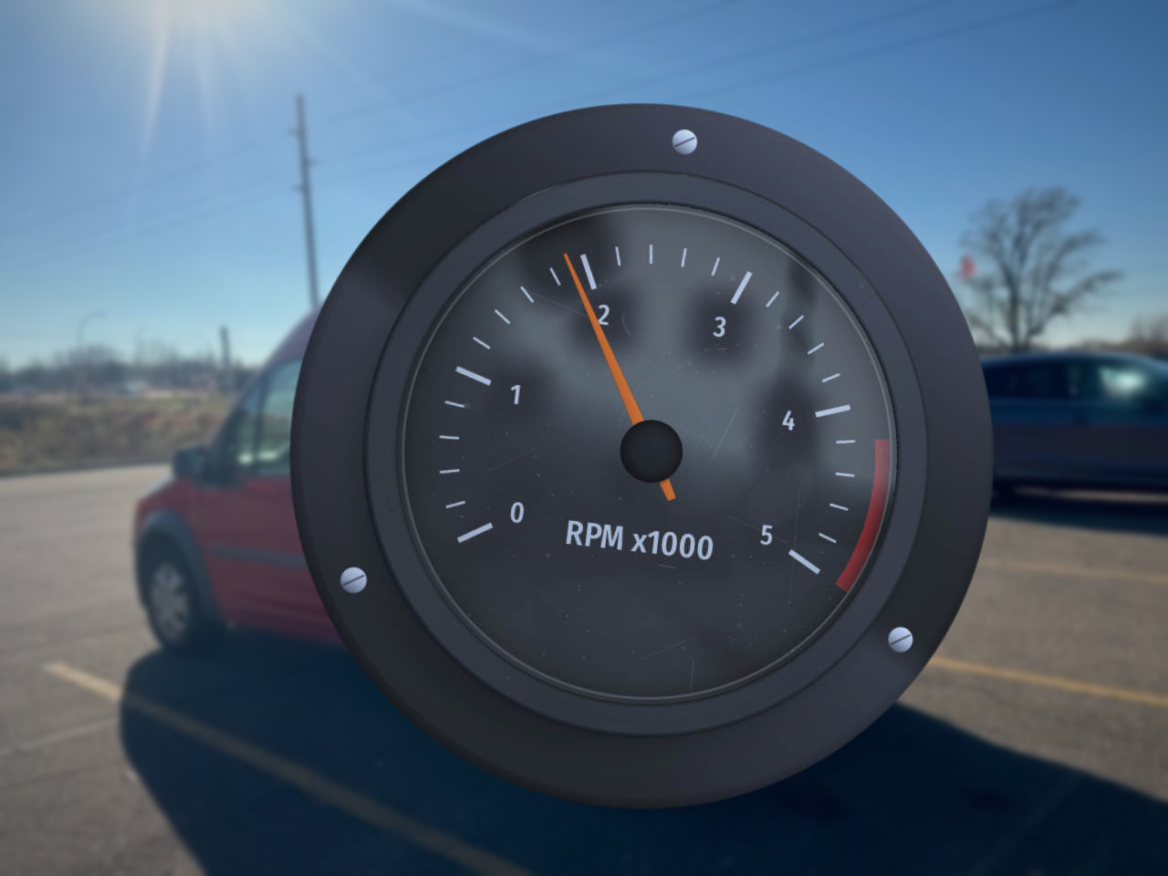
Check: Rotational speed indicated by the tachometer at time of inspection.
1900 rpm
